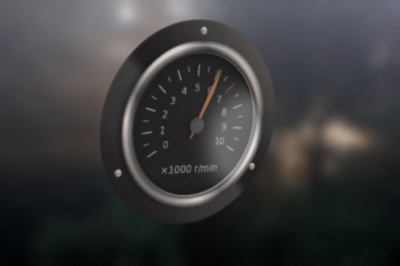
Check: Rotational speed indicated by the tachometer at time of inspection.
6000 rpm
